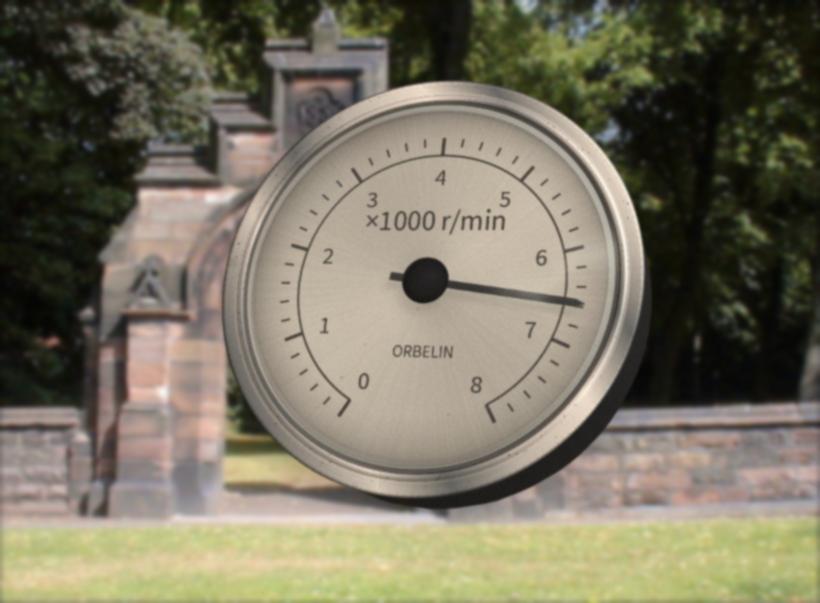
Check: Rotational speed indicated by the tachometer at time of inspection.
6600 rpm
